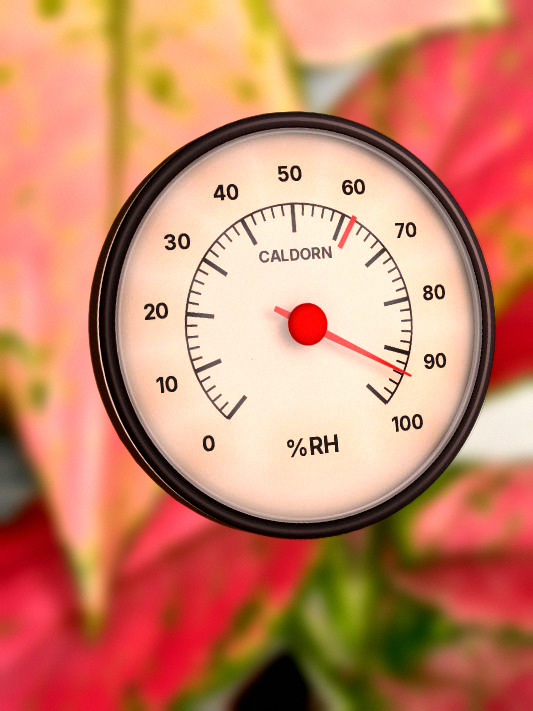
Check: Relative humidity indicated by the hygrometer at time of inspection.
94 %
